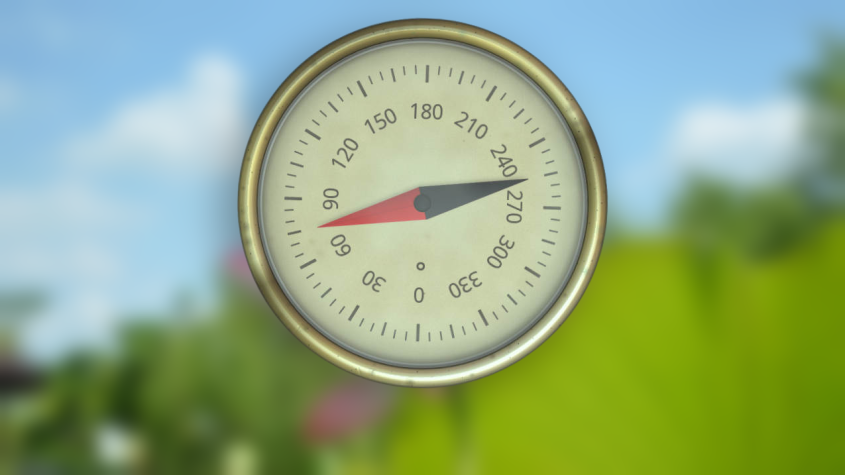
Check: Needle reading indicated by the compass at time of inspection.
75 °
